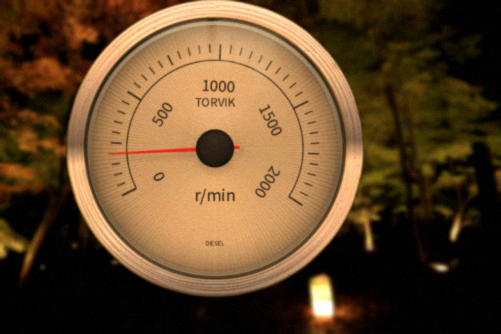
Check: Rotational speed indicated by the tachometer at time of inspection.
200 rpm
